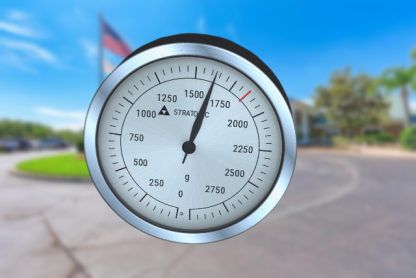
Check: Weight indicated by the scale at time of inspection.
1625 g
